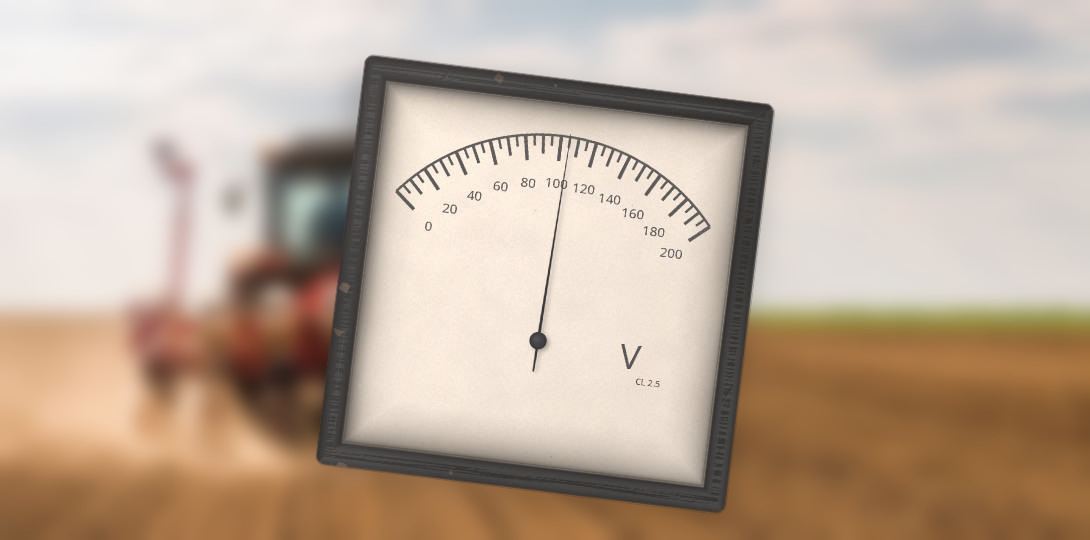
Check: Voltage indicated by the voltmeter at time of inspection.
105 V
